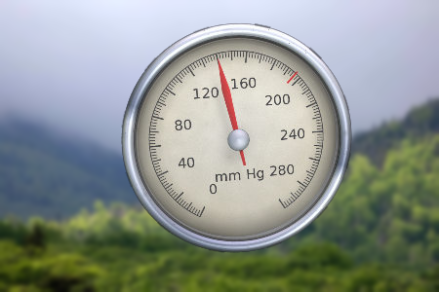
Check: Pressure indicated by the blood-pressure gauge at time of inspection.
140 mmHg
